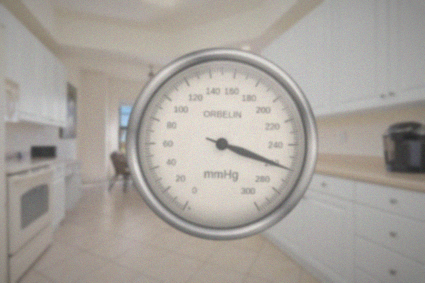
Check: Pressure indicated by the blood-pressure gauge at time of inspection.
260 mmHg
